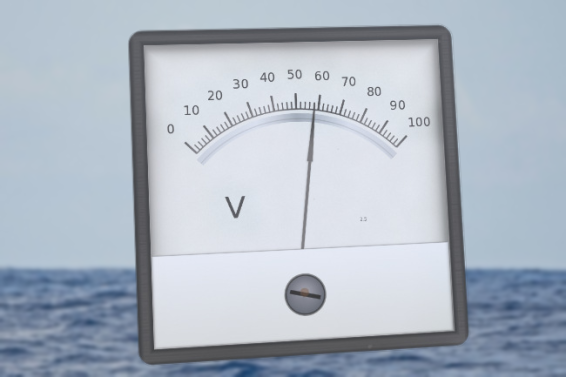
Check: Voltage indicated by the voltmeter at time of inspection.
58 V
